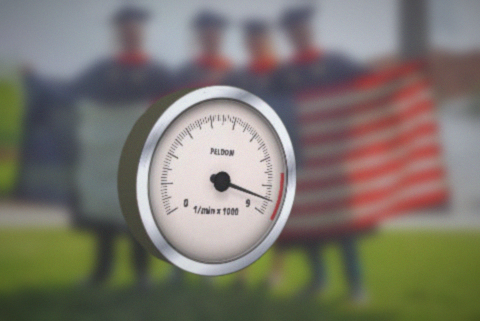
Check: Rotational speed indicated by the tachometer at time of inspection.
8500 rpm
